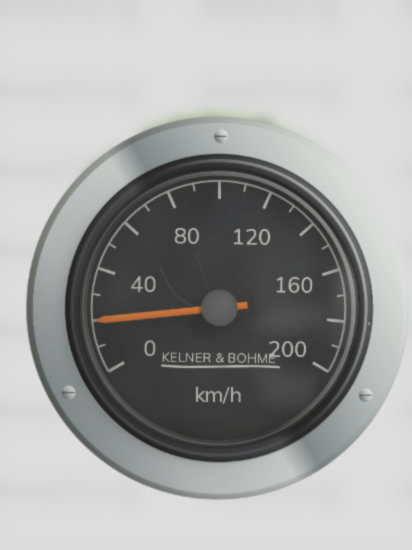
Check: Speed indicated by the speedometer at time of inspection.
20 km/h
